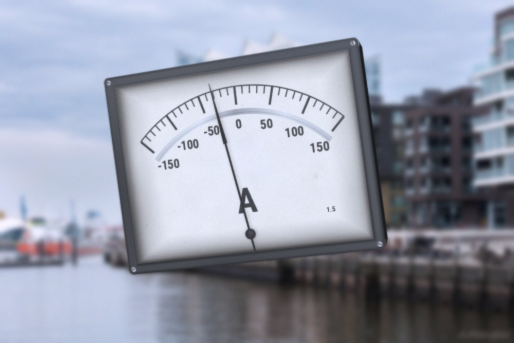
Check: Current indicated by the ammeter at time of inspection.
-30 A
